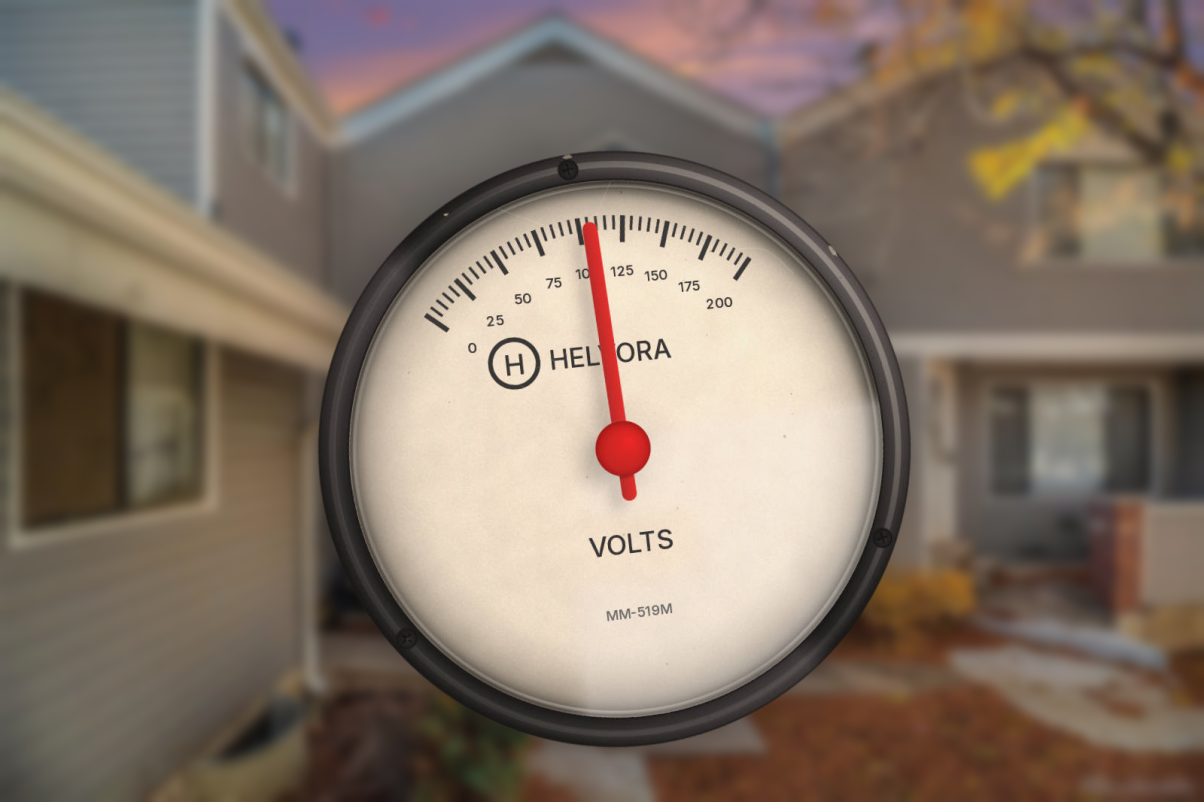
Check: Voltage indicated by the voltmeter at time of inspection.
105 V
